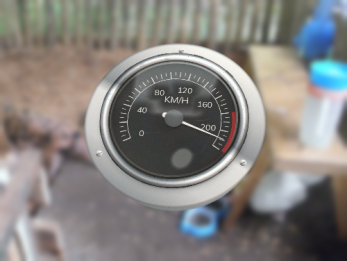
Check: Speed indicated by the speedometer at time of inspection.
210 km/h
